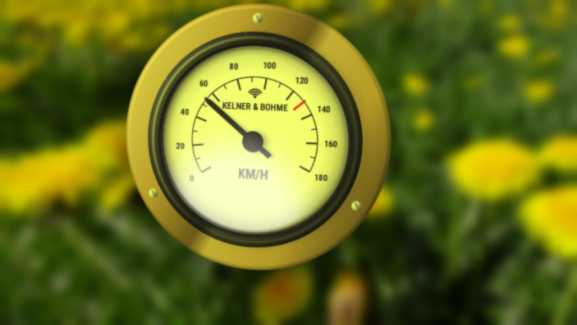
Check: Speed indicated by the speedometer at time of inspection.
55 km/h
